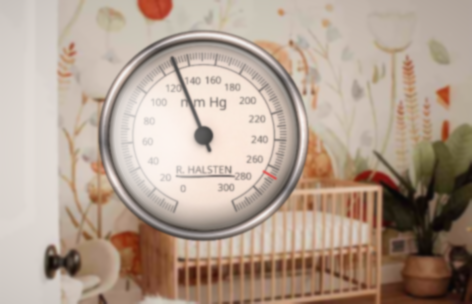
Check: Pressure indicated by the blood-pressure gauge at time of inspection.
130 mmHg
